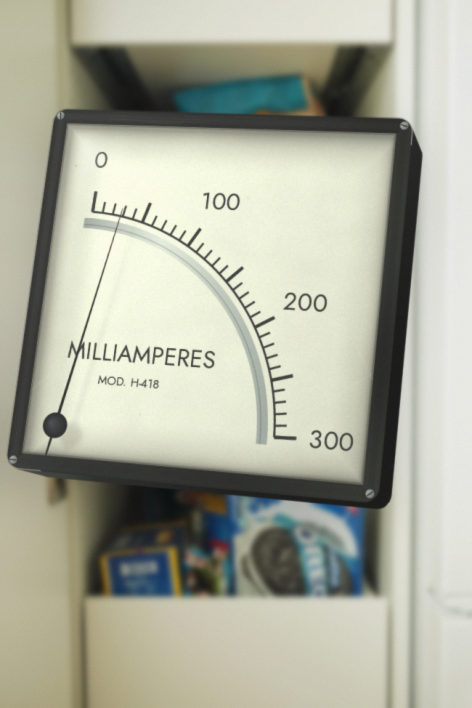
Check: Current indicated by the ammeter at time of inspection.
30 mA
